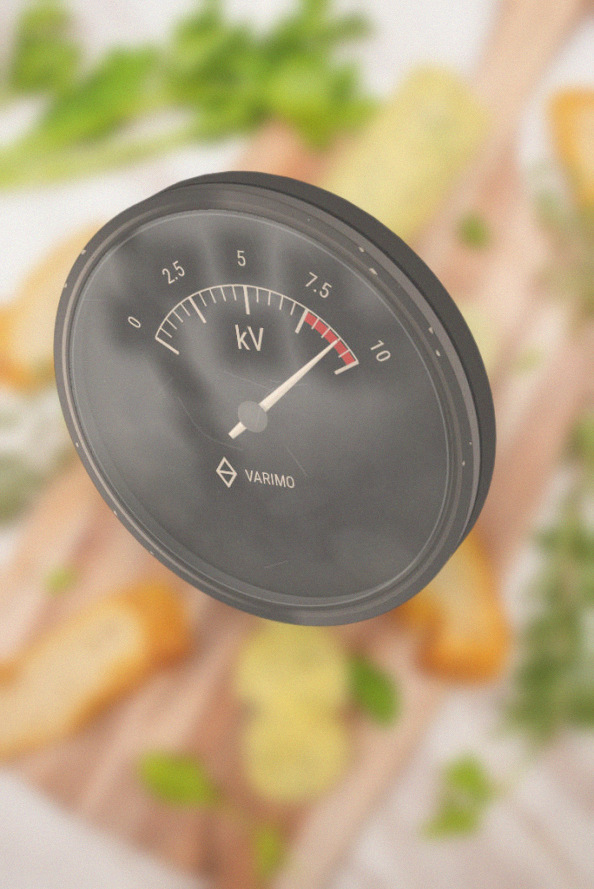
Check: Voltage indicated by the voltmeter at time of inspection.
9 kV
